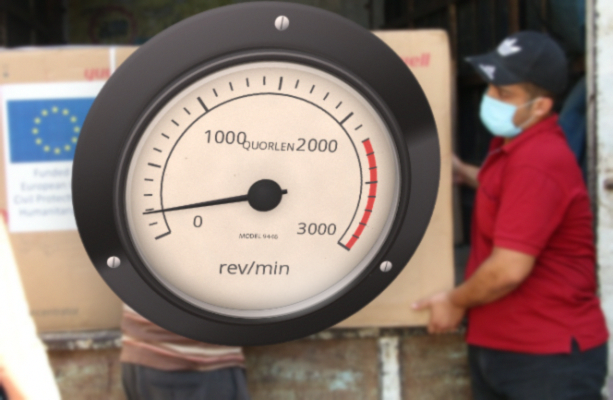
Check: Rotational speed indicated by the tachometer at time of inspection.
200 rpm
